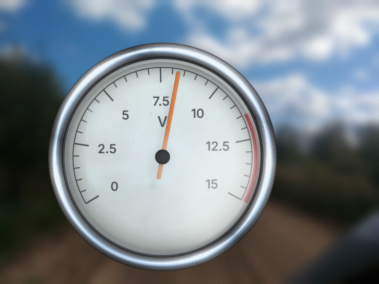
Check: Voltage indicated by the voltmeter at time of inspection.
8.25 V
